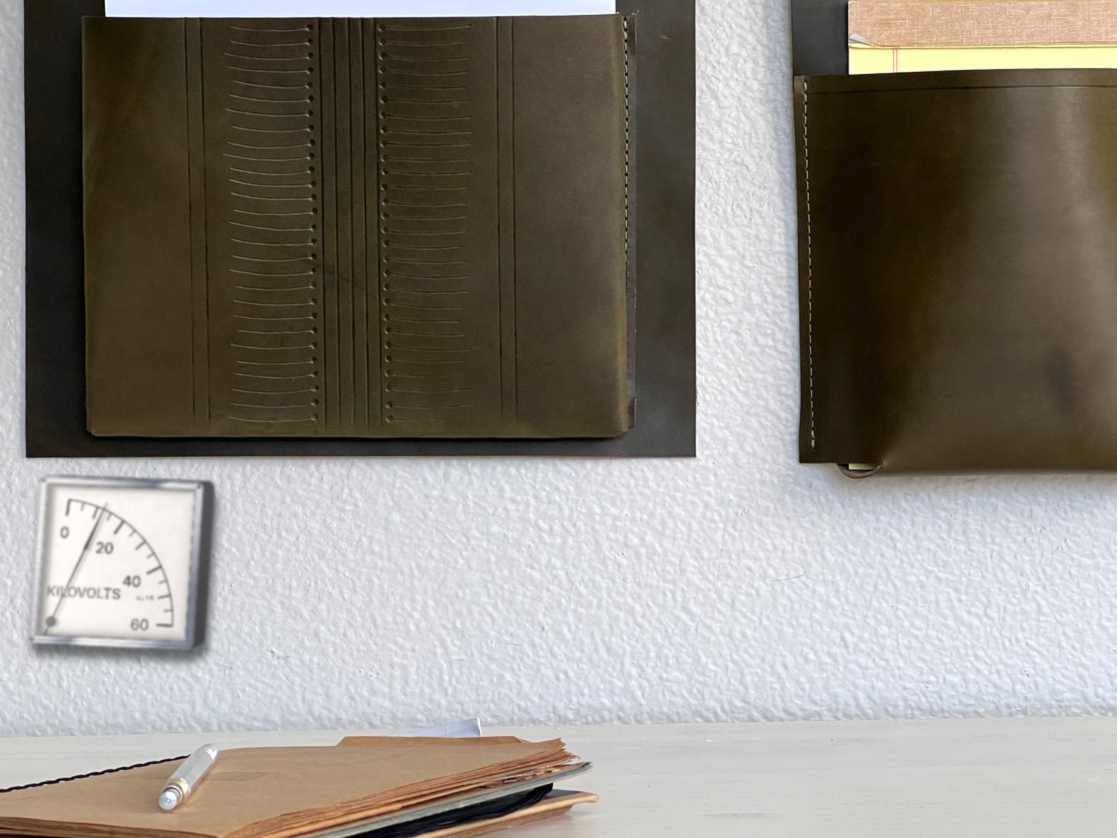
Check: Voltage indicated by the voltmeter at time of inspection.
12.5 kV
